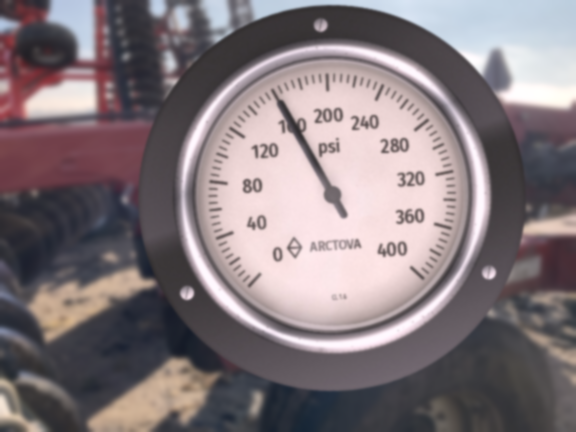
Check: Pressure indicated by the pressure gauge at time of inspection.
160 psi
